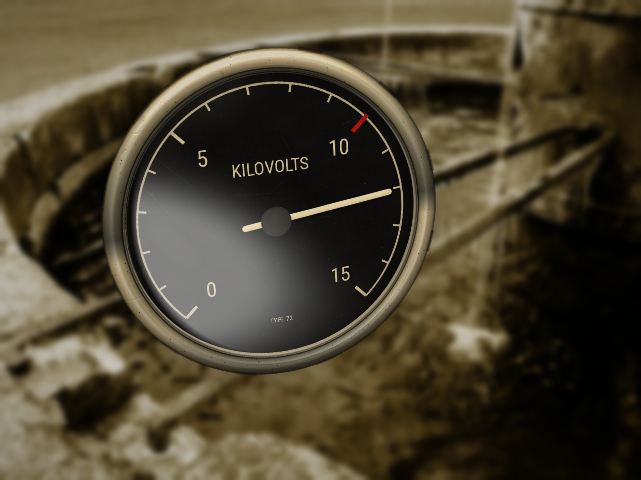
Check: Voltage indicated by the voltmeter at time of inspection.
12 kV
